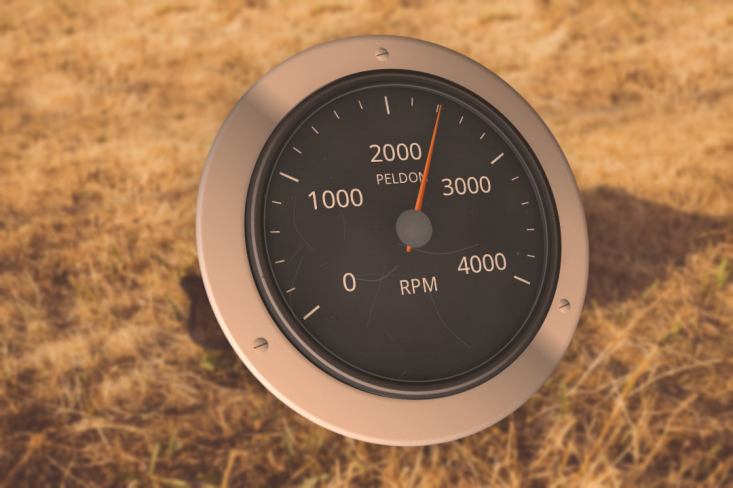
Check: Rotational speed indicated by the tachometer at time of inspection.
2400 rpm
